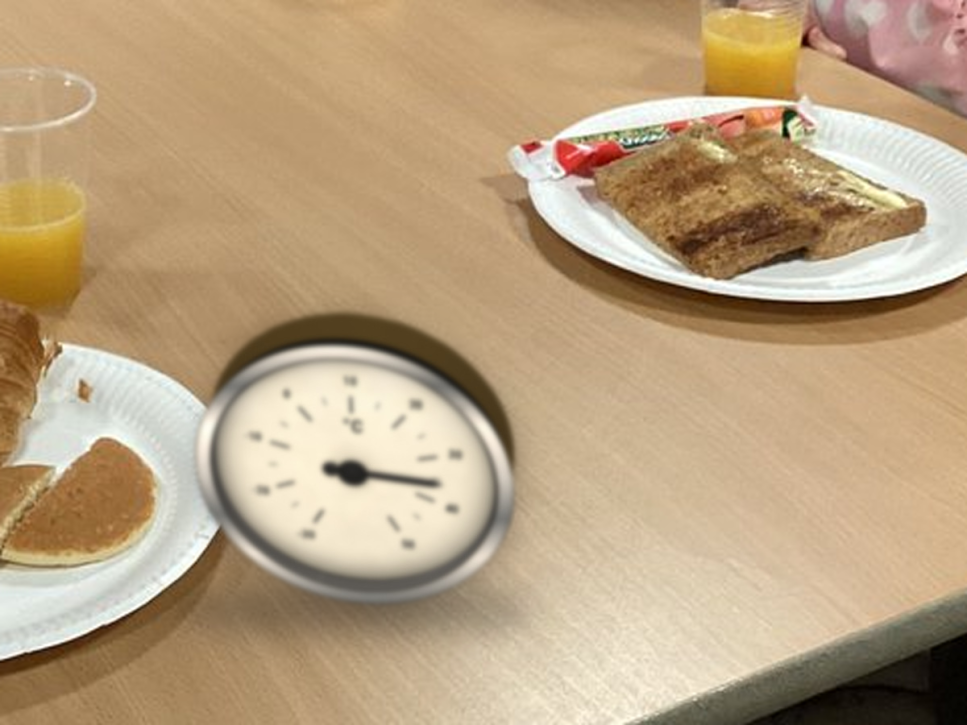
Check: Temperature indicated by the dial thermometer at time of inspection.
35 °C
